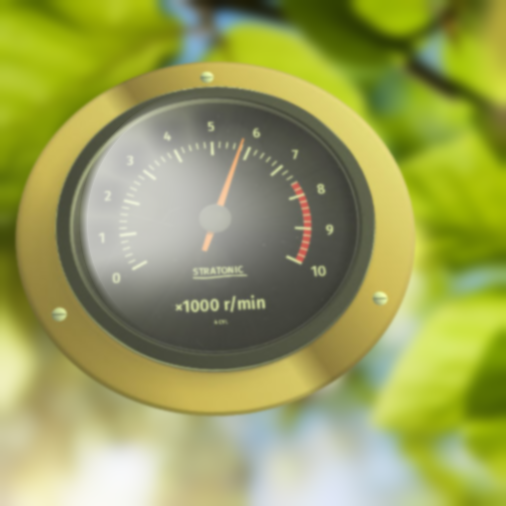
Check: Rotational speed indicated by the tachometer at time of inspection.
5800 rpm
